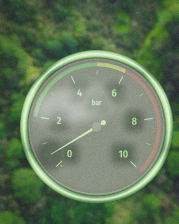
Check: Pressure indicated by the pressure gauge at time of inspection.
0.5 bar
